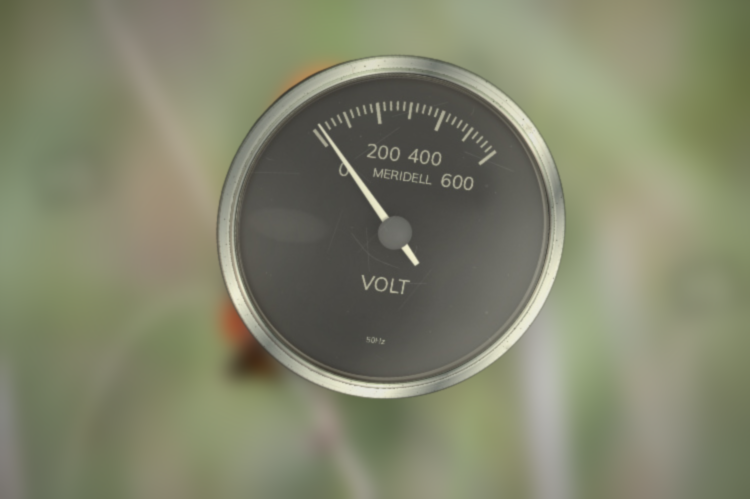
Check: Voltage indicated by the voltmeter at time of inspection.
20 V
